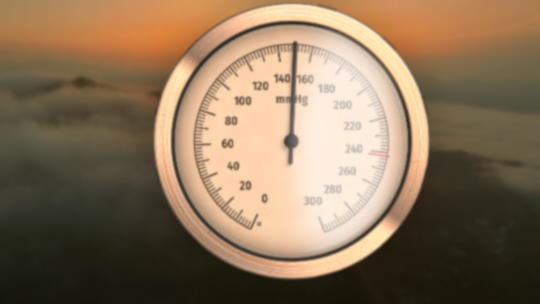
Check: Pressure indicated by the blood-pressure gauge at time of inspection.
150 mmHg
